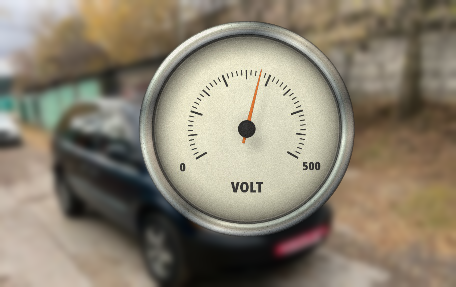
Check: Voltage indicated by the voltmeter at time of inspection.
280 V
